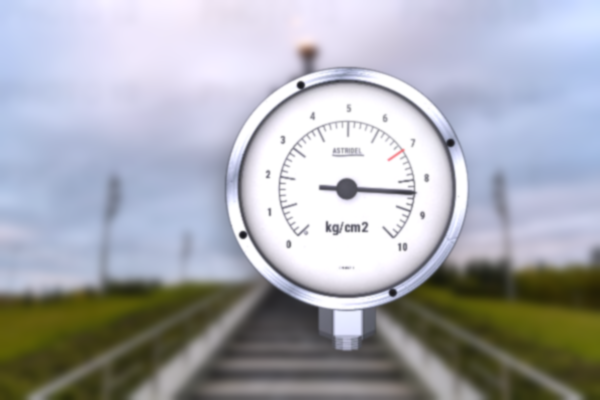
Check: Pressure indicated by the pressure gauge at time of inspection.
8.4 kg/cm²
